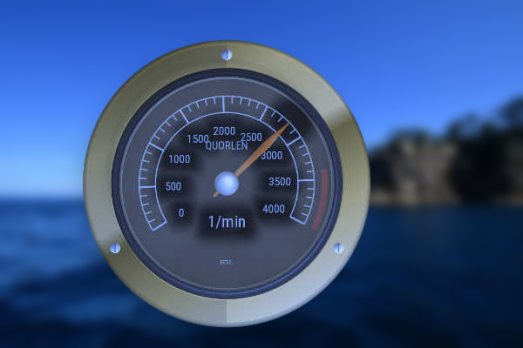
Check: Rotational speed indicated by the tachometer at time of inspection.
2800 rpm
